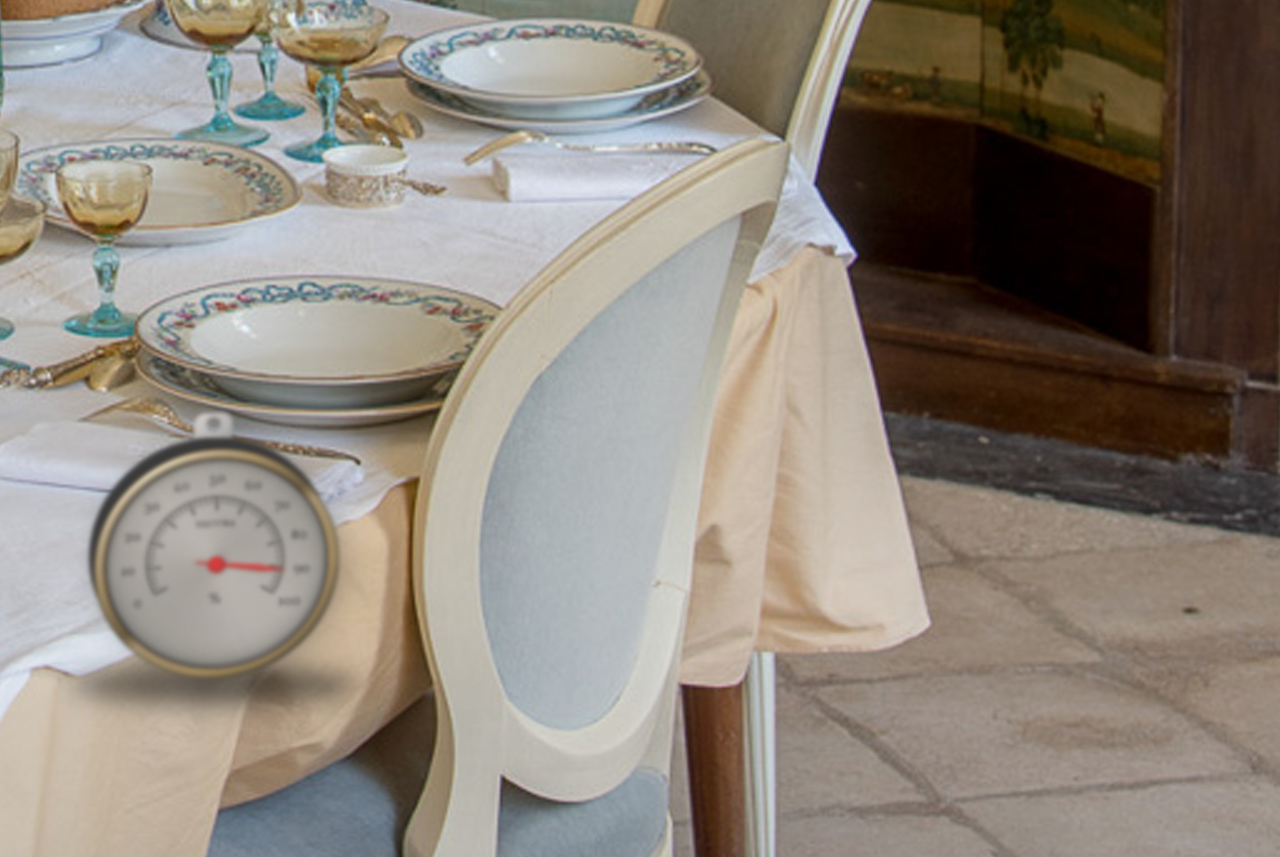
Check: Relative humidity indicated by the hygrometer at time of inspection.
90 %
